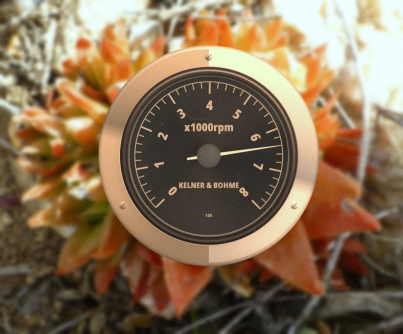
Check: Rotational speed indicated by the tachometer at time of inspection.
6400 rpm
